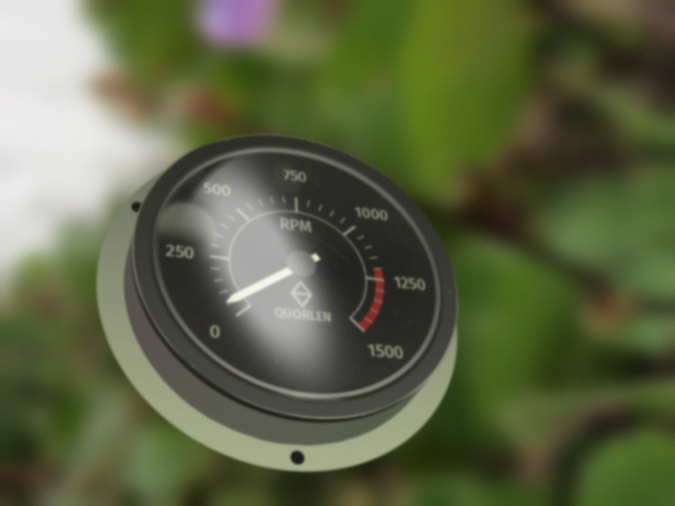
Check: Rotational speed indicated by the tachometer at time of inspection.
50 rpm
